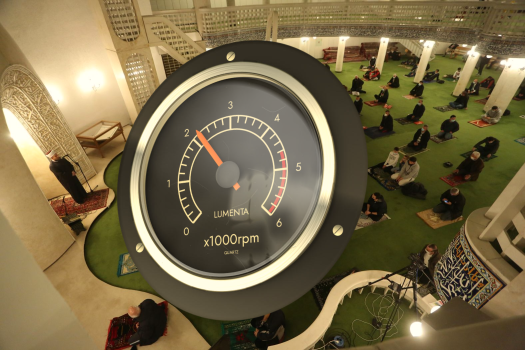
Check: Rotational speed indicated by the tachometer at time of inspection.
2200 rpm
